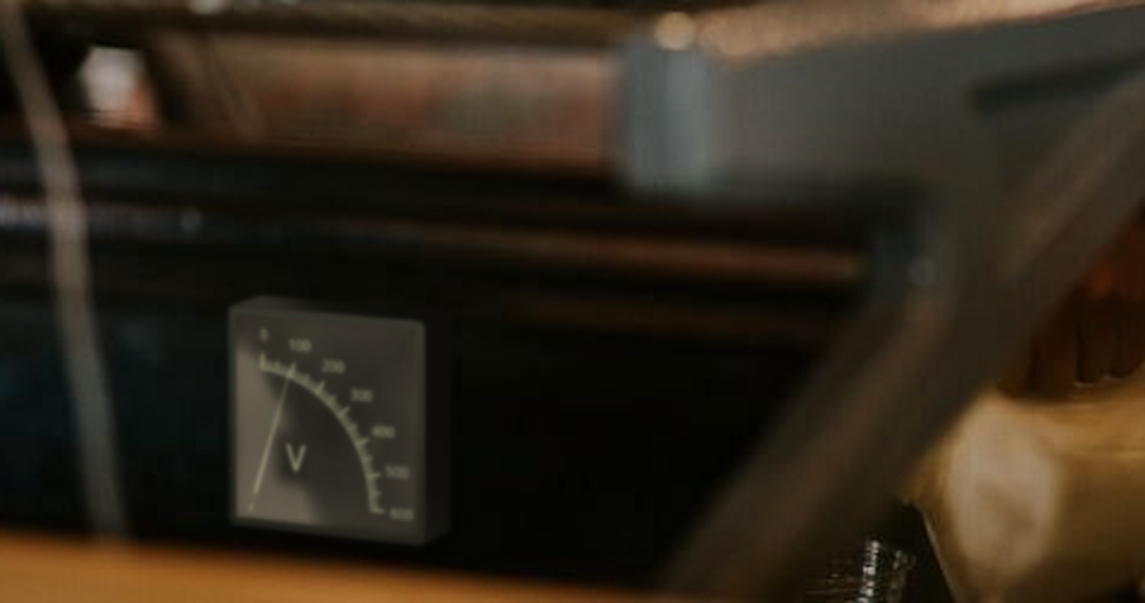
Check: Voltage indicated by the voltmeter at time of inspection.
100 V
